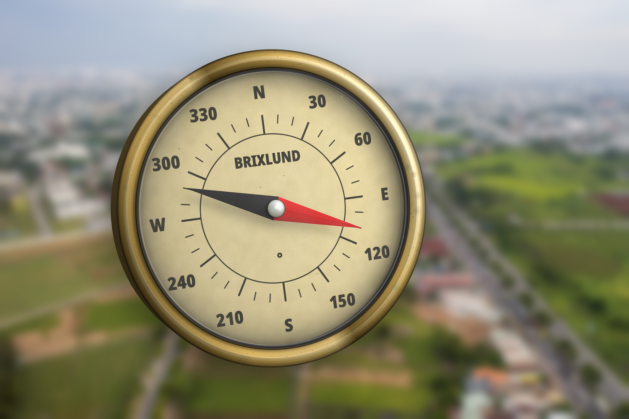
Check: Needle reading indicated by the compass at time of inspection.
110 °
